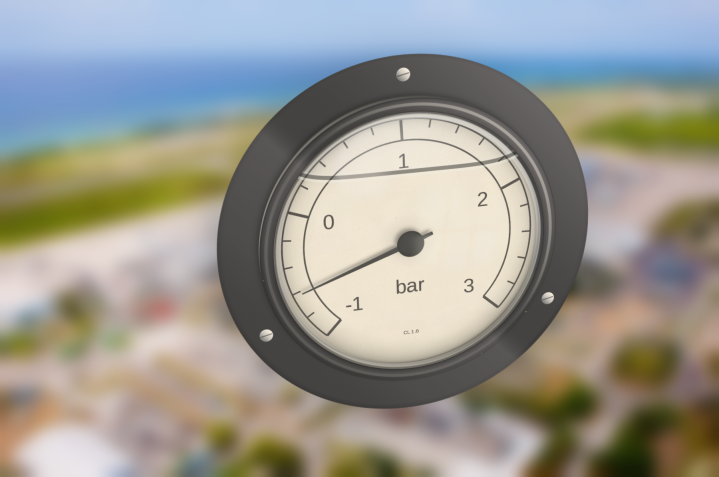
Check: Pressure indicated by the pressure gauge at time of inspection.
-0.6 bar
